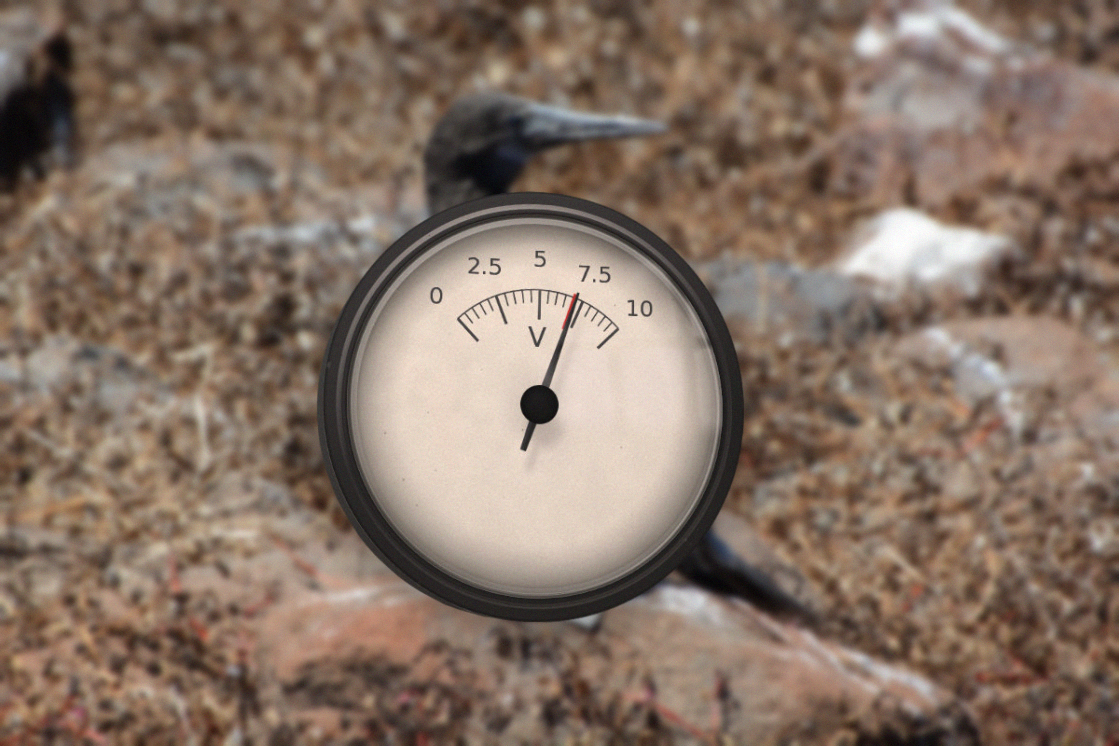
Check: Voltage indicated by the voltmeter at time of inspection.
7 V
